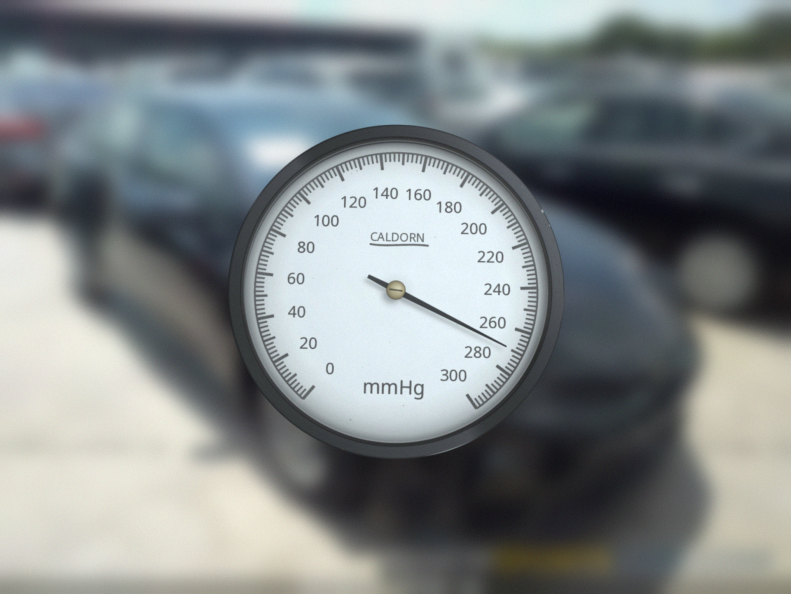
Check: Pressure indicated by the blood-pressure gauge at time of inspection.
270 mmHg
